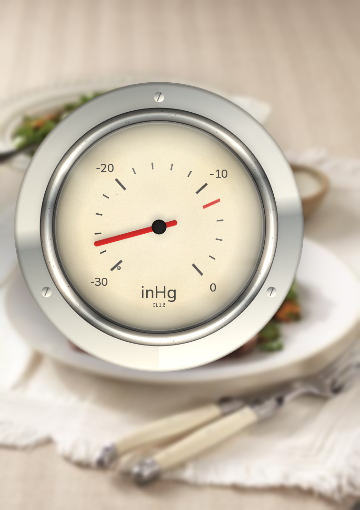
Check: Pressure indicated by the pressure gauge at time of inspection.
-27 inHg
